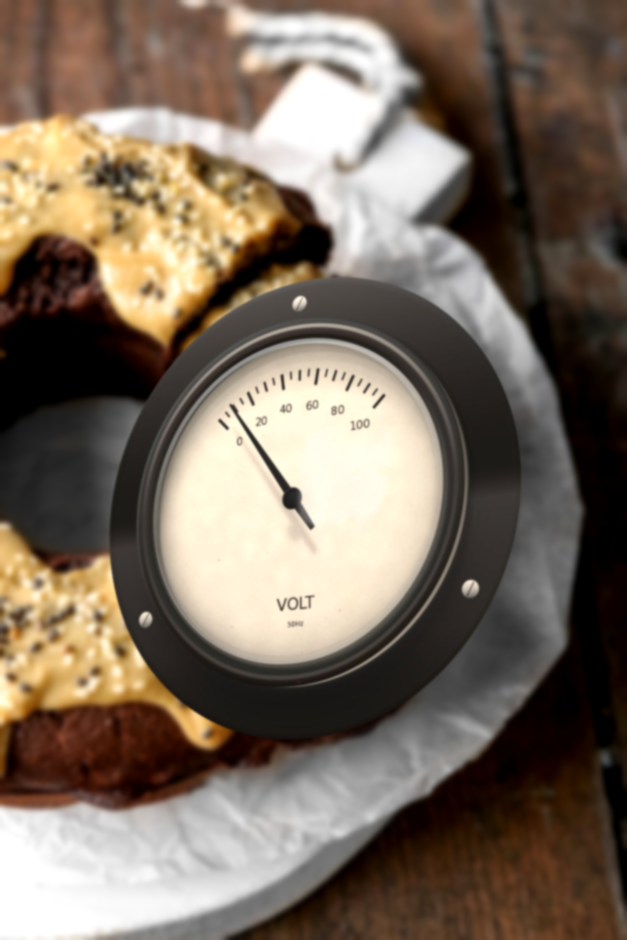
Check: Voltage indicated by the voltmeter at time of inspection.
10 V
